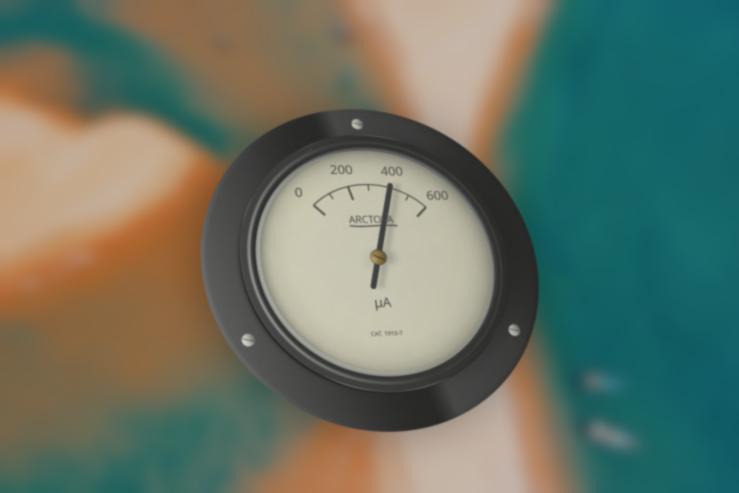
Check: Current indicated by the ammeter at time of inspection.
400 µA
